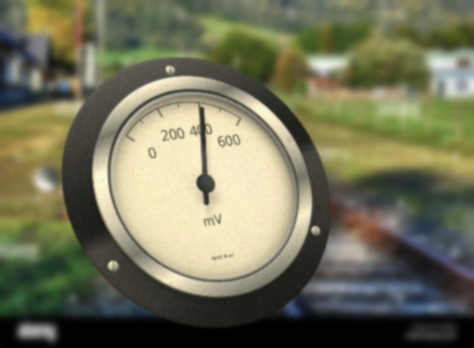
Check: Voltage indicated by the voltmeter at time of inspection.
400 mV
